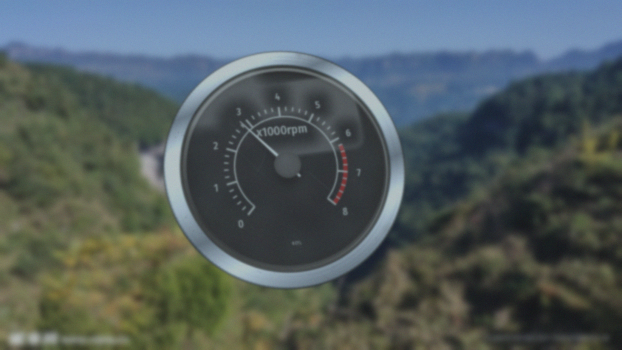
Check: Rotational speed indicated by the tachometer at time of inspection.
2800 rpm
